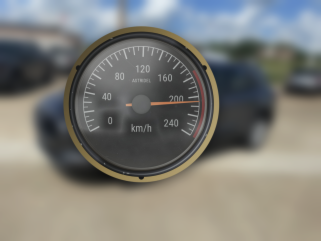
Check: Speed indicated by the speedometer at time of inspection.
205 km/h
